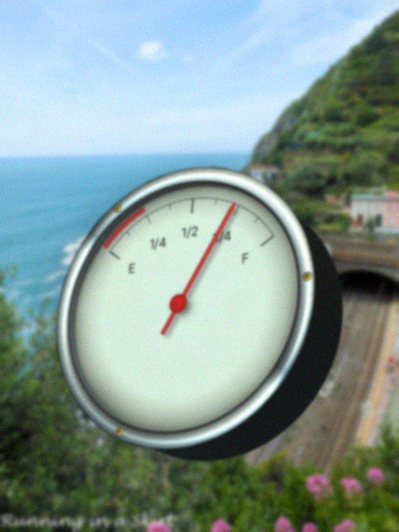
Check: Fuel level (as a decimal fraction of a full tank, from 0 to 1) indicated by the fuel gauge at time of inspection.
0.75
